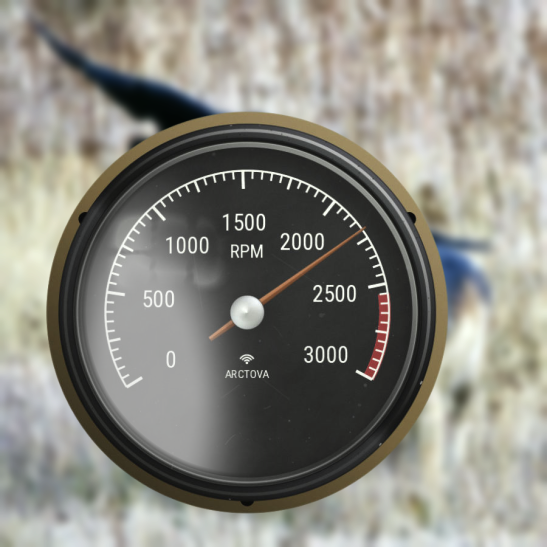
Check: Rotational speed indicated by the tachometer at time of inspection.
2200 rpm
